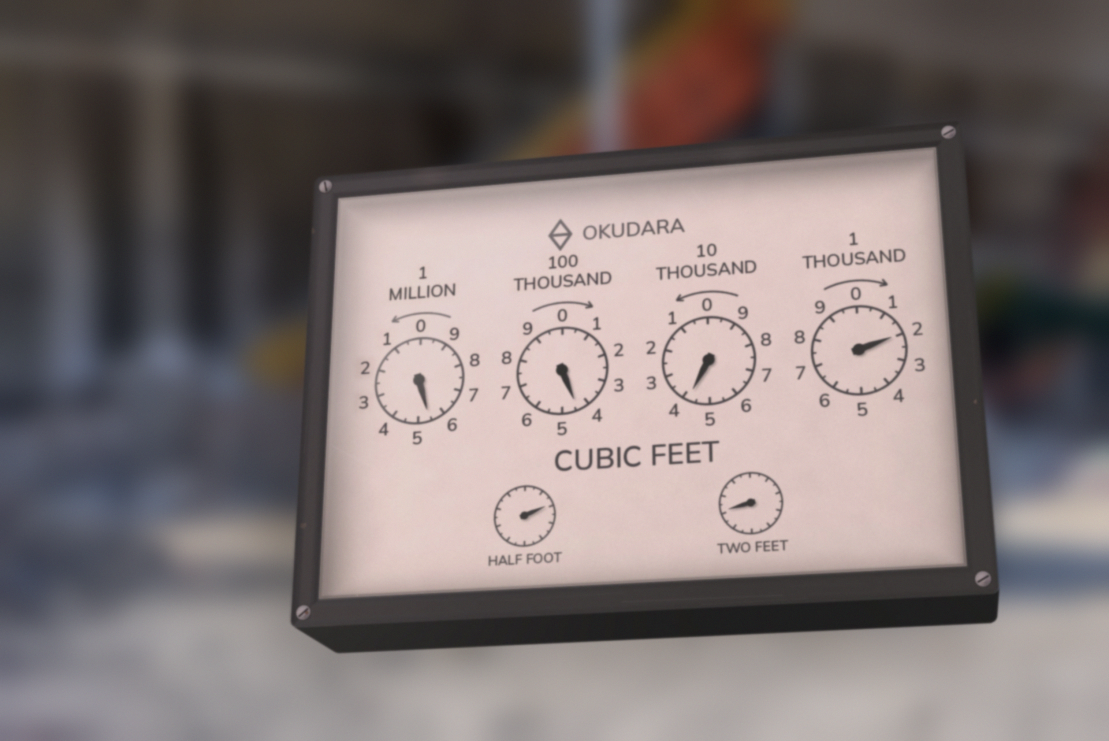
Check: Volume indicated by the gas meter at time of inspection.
544200 ft³
